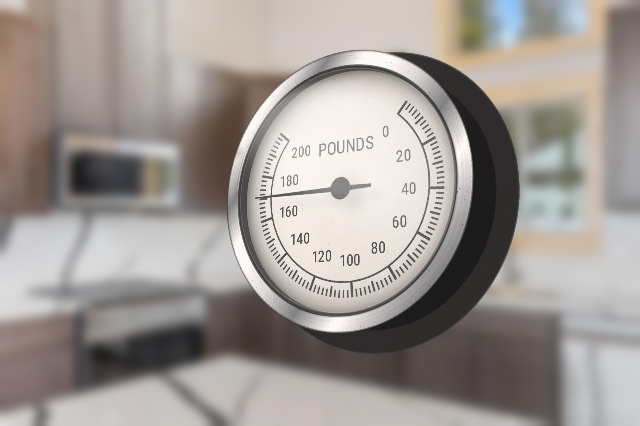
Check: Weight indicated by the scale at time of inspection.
170 lb
